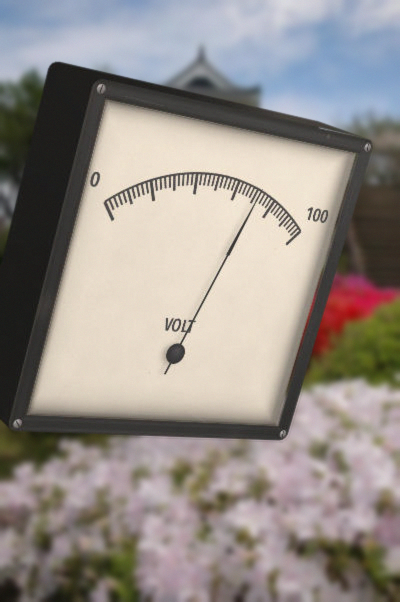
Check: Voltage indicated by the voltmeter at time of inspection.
70 V
